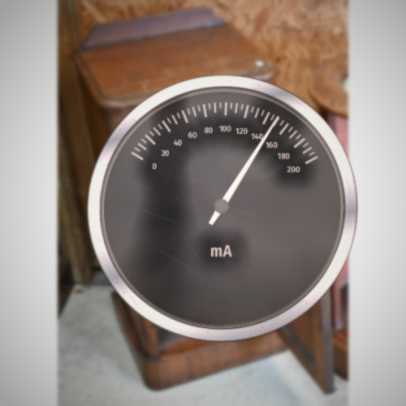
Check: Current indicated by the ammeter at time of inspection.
150 mA
